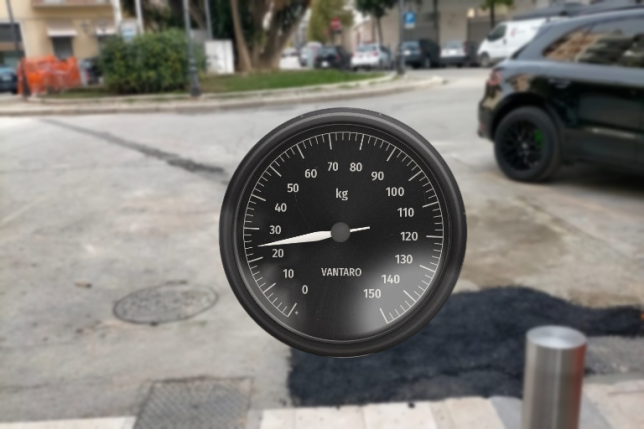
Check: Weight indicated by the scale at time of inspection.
24 kg
